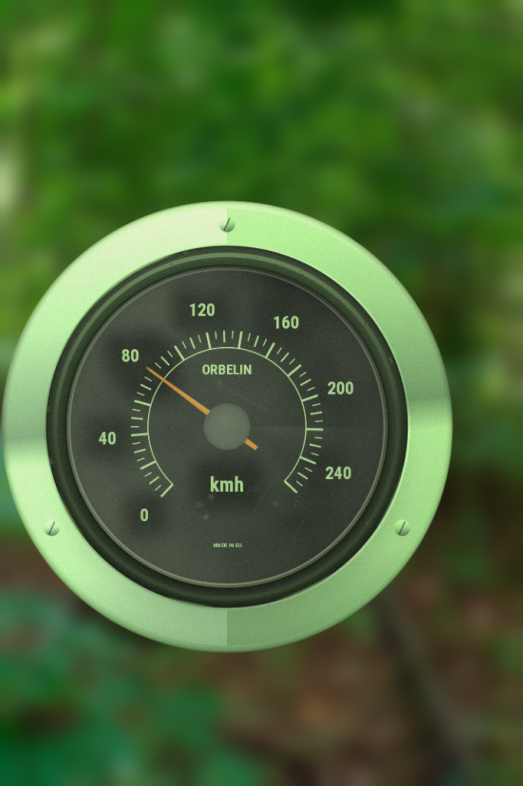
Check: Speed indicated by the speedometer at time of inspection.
80 km/h
